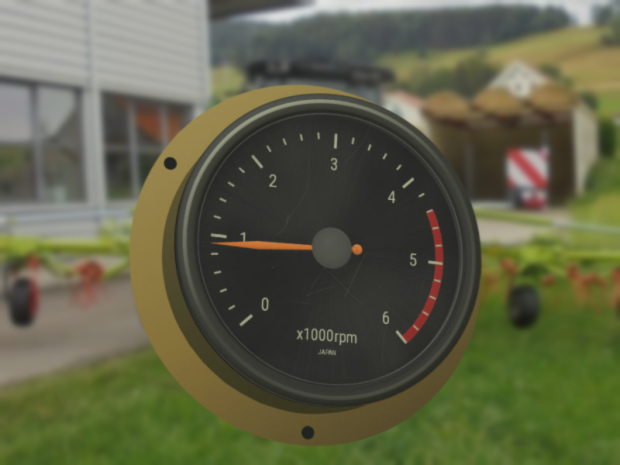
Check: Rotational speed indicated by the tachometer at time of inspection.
900 rpm
